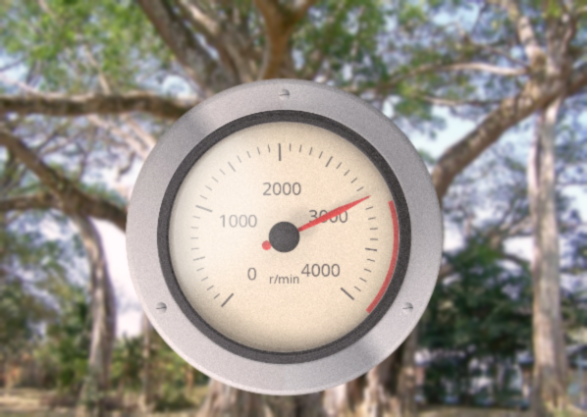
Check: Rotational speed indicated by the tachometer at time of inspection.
3000 rpm
